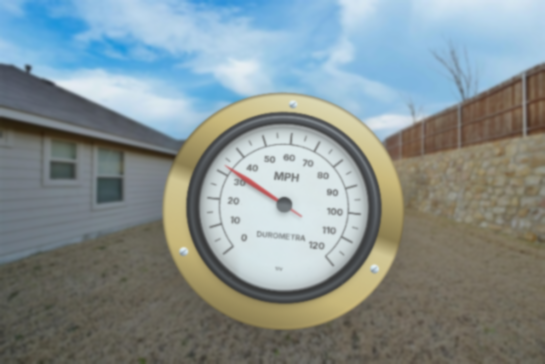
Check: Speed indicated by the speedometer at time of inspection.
32.5 mph
